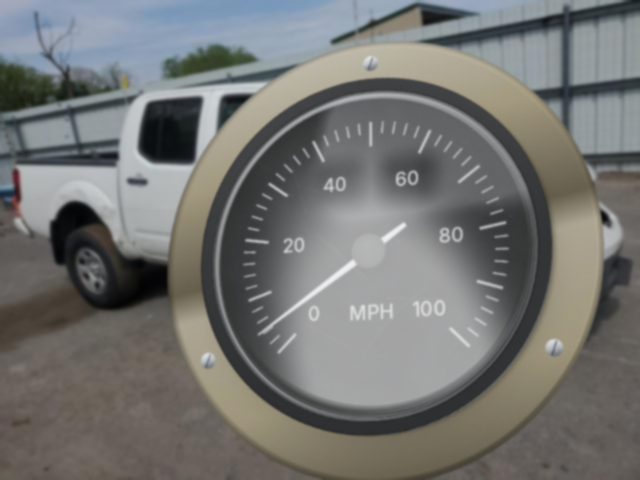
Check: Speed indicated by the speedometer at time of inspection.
4 mph
